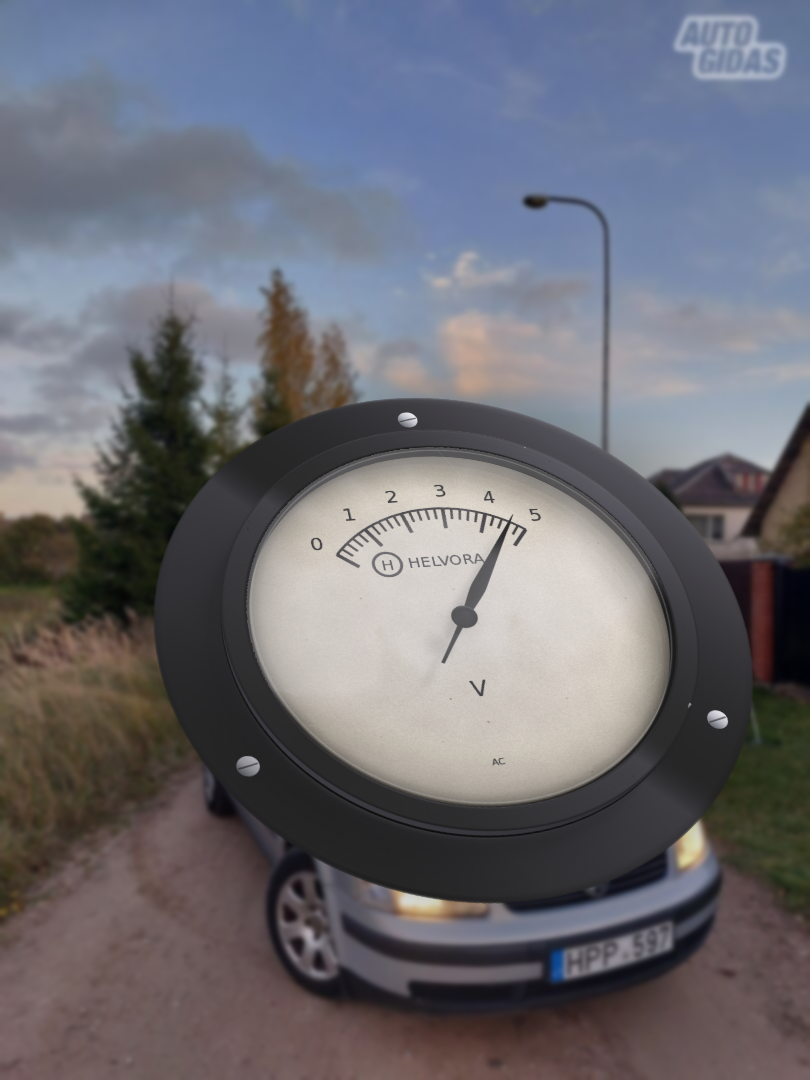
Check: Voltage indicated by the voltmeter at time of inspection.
4.6 V
